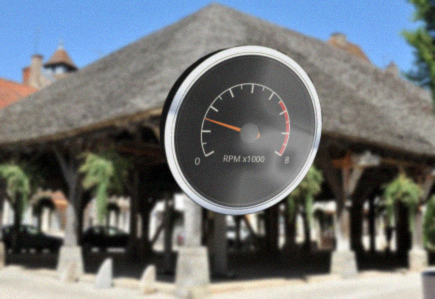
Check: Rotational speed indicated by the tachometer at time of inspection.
1500 rpm
